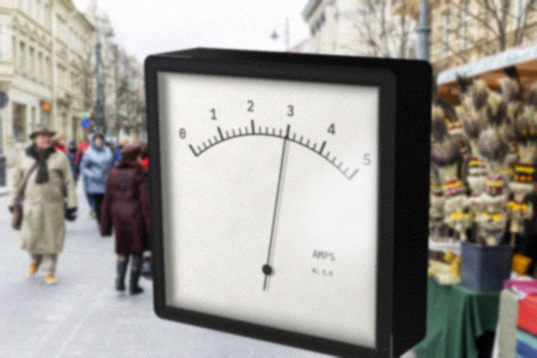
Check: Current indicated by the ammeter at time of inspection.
3 A
